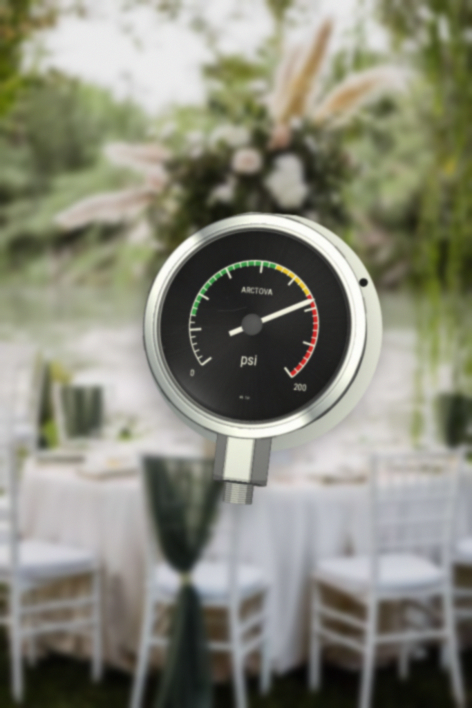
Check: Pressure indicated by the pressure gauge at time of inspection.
145 psi
